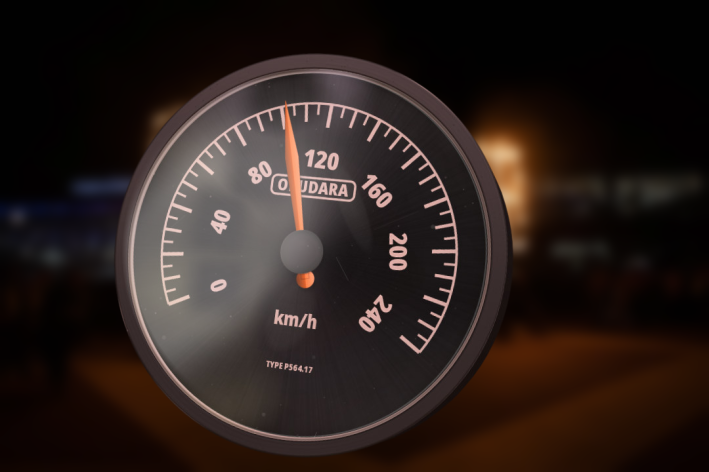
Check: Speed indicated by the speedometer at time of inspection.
102.5 km/h
